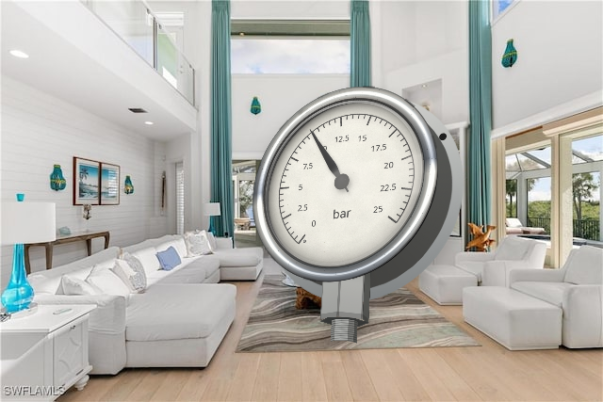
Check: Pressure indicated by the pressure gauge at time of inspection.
10 bar
